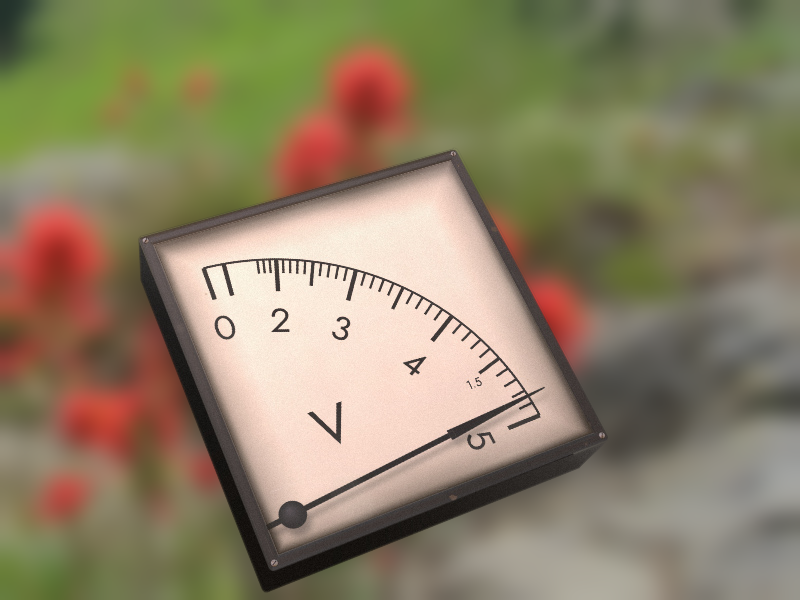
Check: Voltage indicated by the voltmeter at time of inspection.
4.85 V
